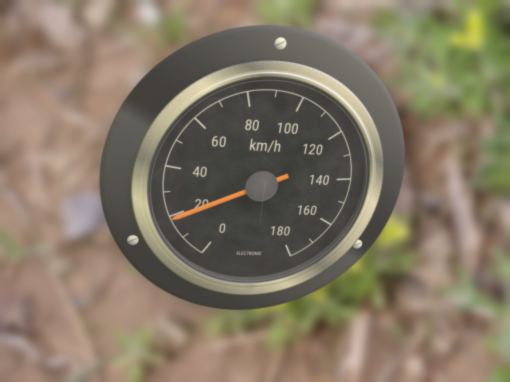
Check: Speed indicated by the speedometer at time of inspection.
20 km/h
